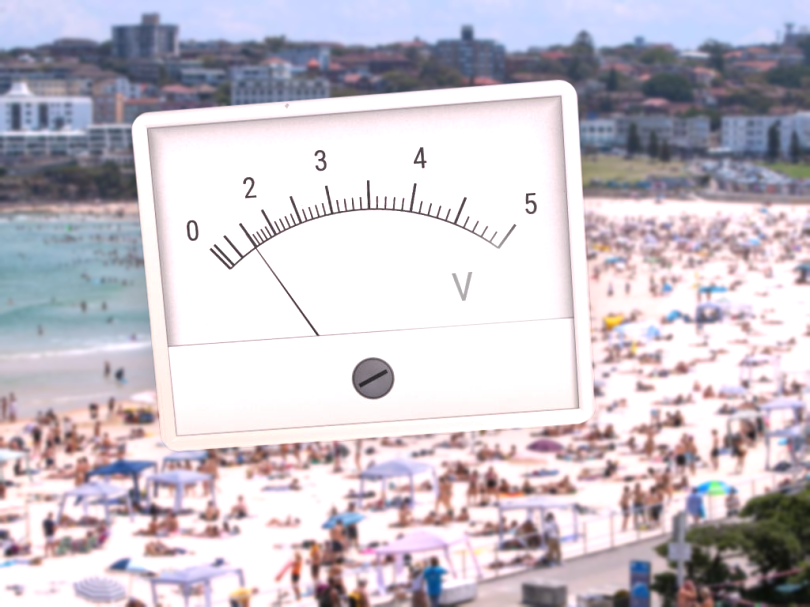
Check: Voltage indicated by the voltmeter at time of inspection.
1.5 V
